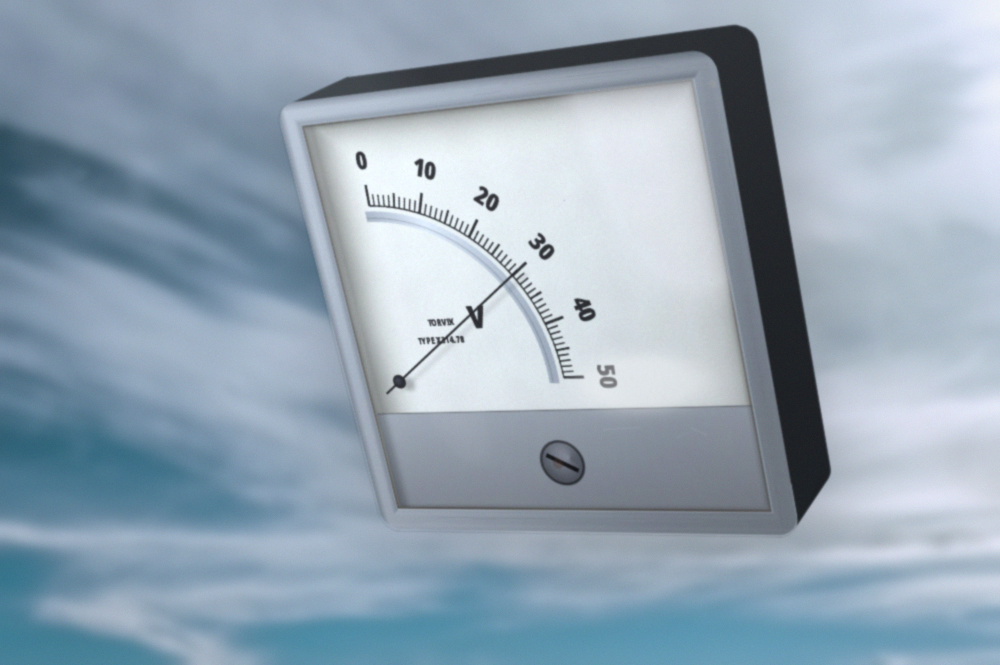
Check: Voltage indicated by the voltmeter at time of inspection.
30 V
